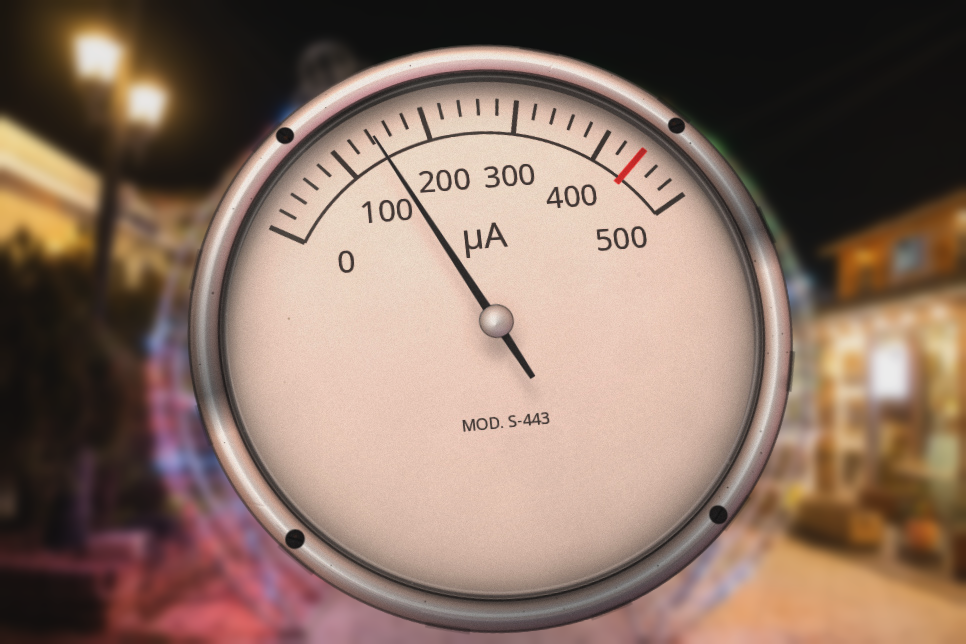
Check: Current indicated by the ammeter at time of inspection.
140 µA
